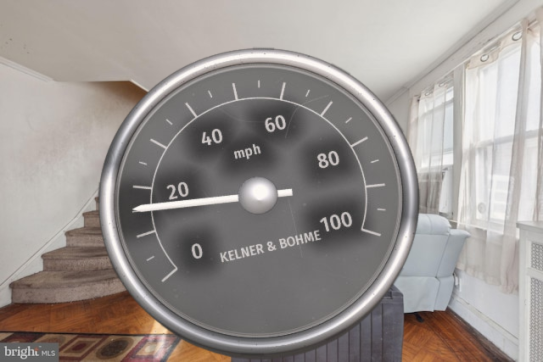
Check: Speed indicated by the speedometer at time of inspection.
15 mph
